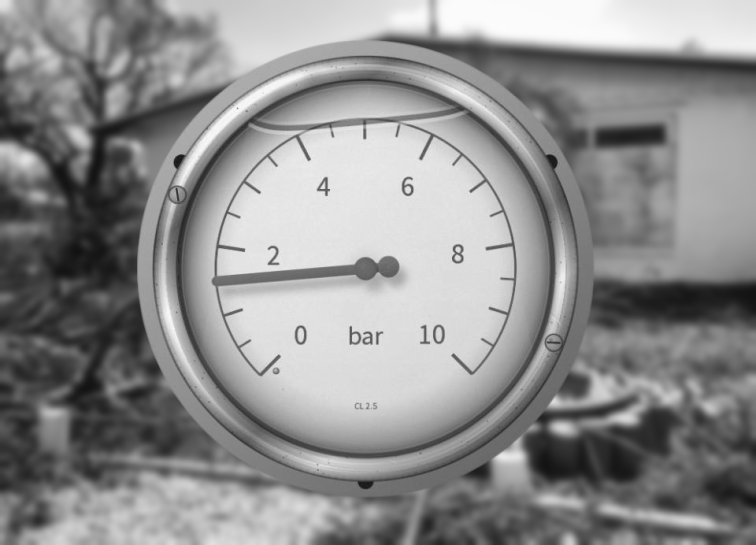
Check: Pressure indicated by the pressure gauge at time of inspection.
1.5 bar
